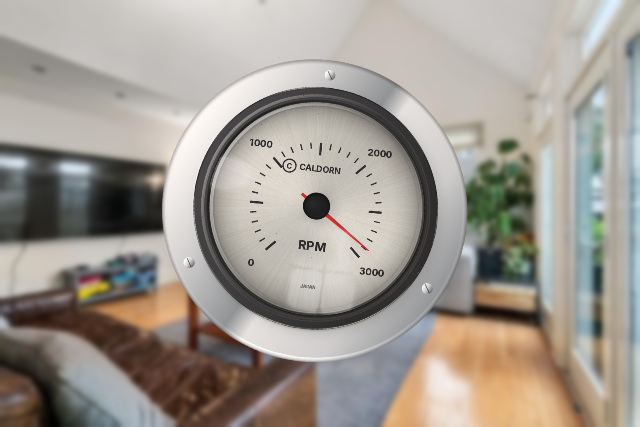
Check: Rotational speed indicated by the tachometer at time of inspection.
2900 rpm
